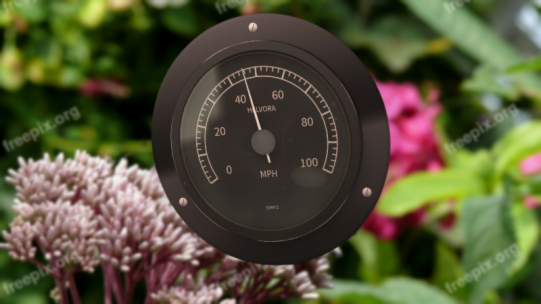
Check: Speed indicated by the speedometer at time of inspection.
46 mph
